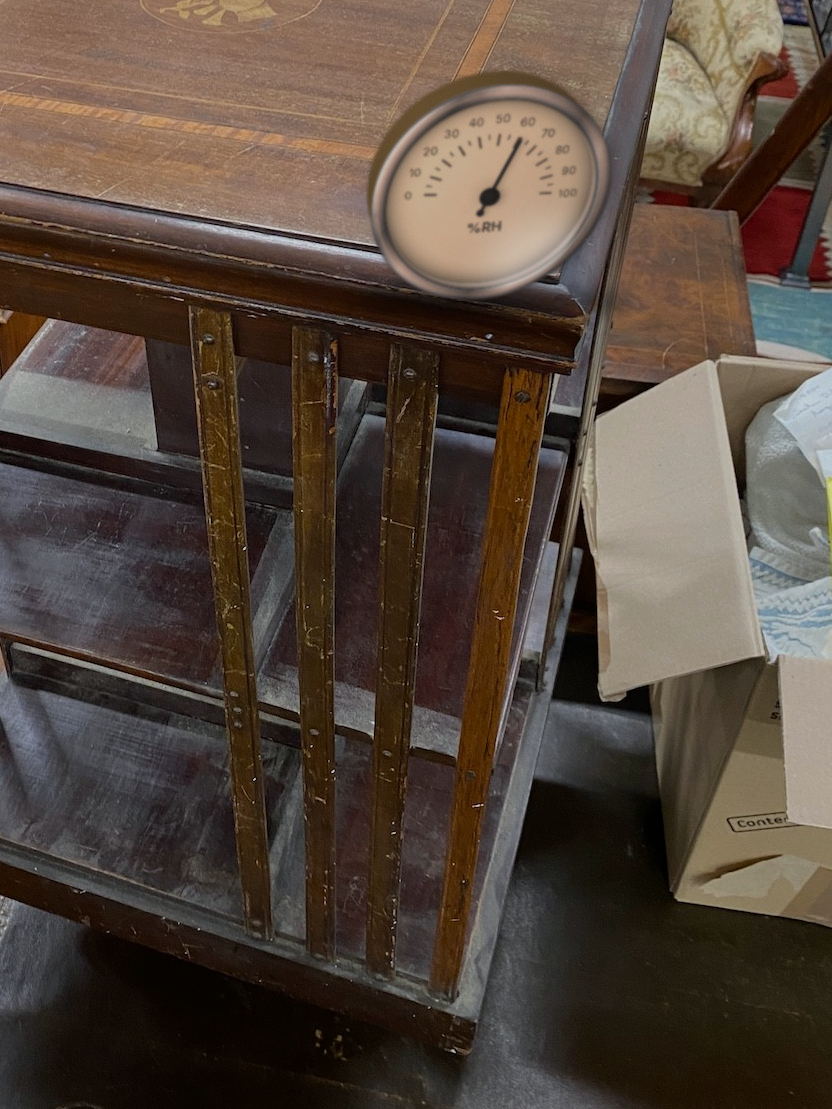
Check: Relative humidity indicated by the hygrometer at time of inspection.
60 %
